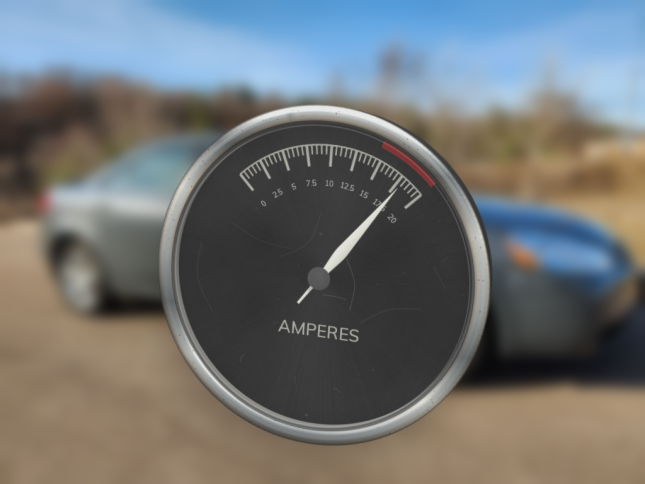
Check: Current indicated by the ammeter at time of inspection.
18 A
